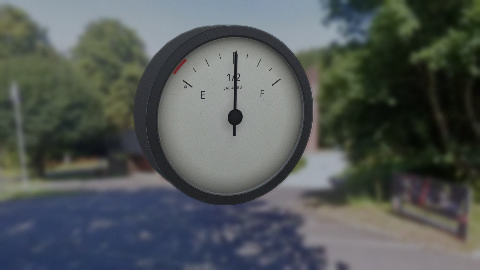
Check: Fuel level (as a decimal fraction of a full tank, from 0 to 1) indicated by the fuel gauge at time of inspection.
0.5
